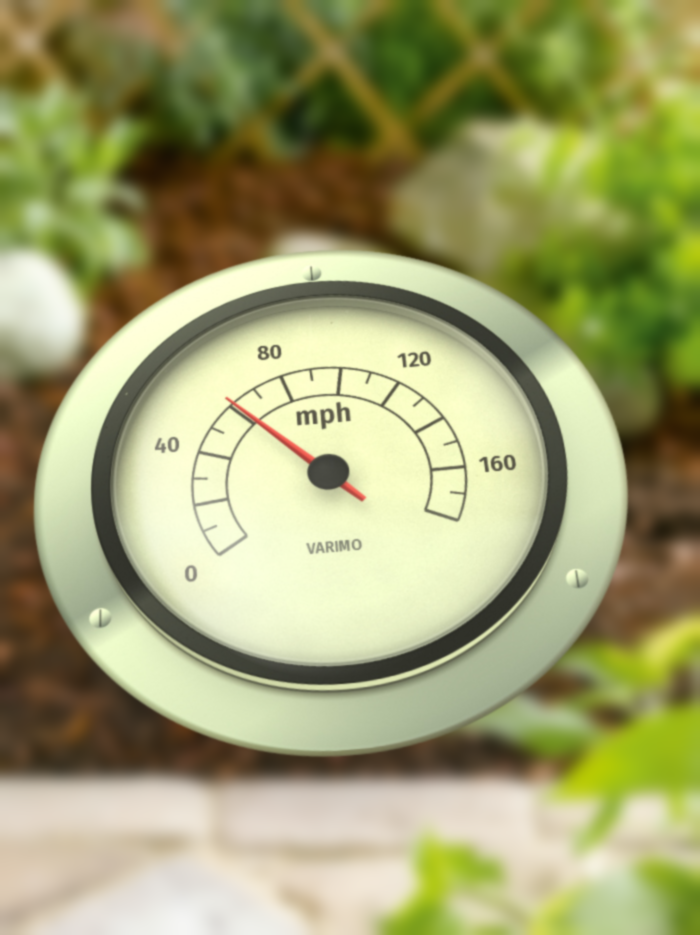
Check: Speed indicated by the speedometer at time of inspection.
60 mph
